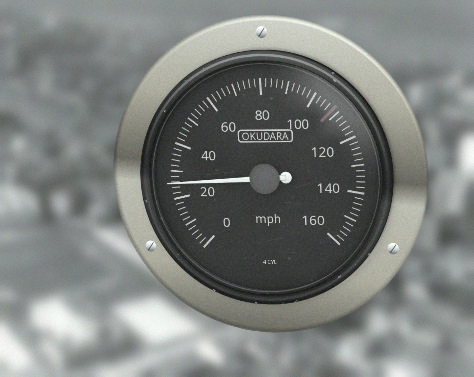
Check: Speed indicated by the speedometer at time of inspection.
26 mph
